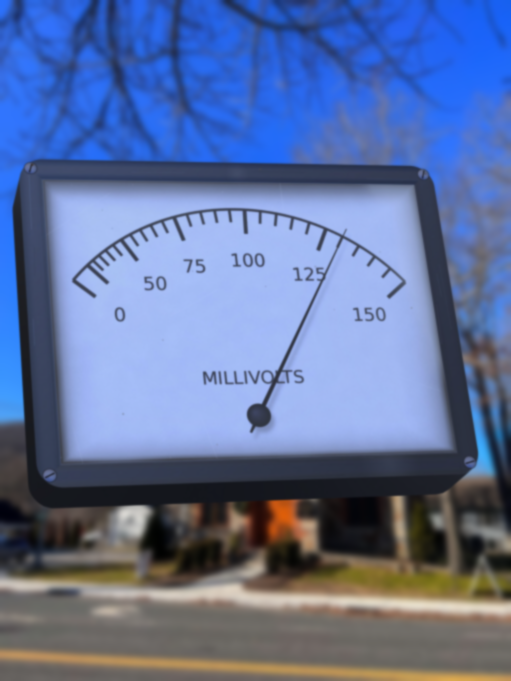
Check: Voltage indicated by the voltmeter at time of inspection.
130 mV
